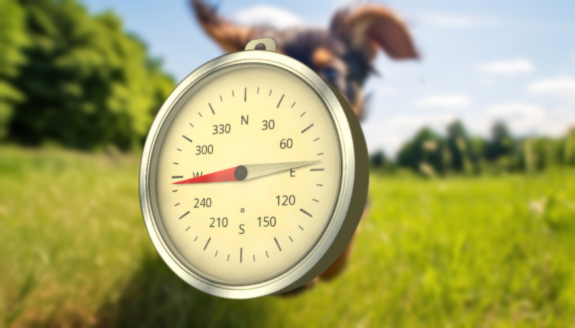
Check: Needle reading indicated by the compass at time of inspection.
265 °
